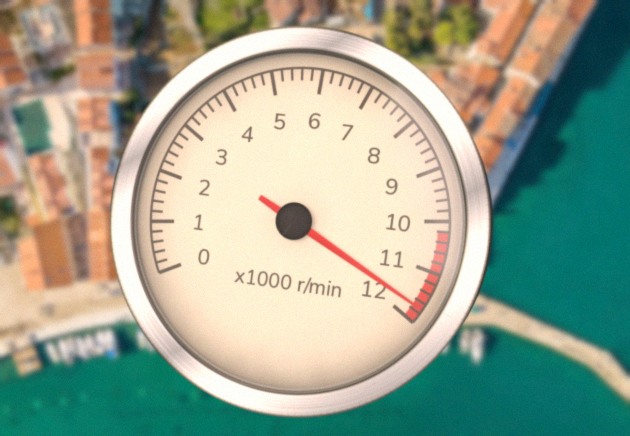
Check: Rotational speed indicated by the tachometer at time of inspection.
11700 rpm
